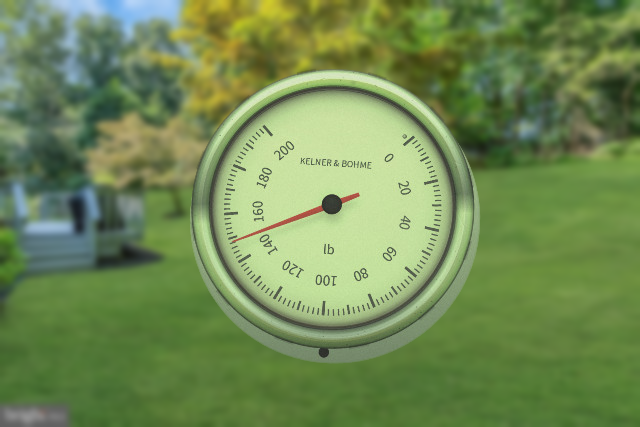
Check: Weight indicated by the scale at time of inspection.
148 lb
